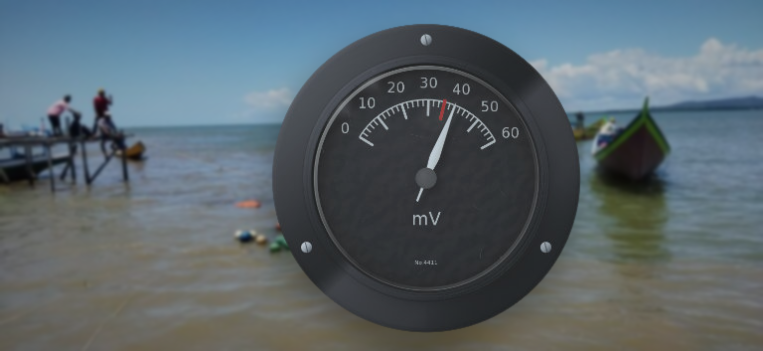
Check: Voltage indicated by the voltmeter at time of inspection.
40 mV
